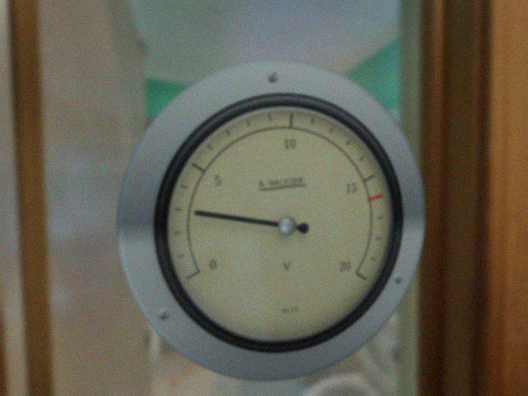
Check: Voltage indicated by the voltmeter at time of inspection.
3 V
